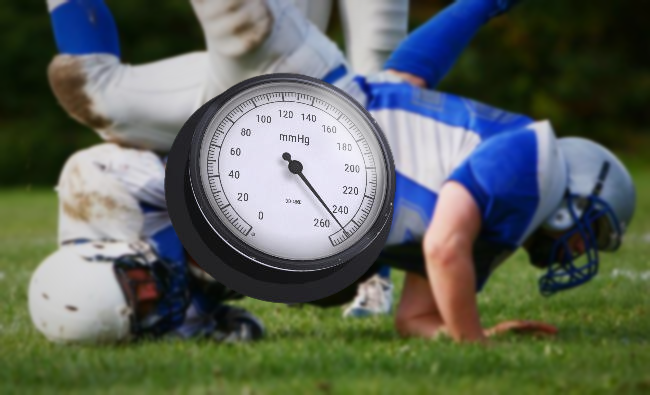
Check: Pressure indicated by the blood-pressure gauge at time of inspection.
250 mmHg
